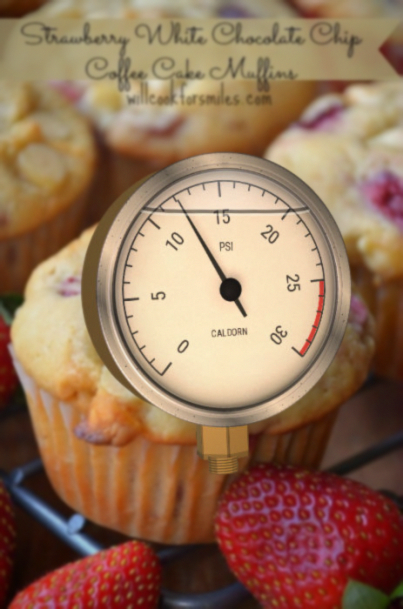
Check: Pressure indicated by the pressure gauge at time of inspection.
12 psi
